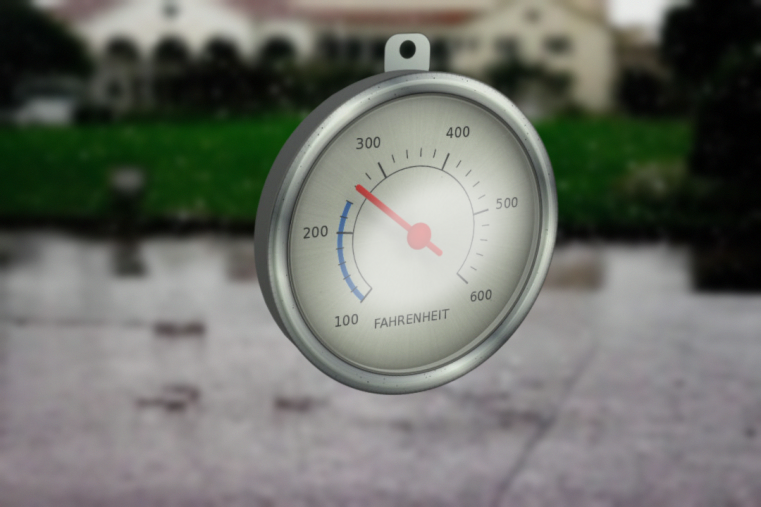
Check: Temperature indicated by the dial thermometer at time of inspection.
260 °F
